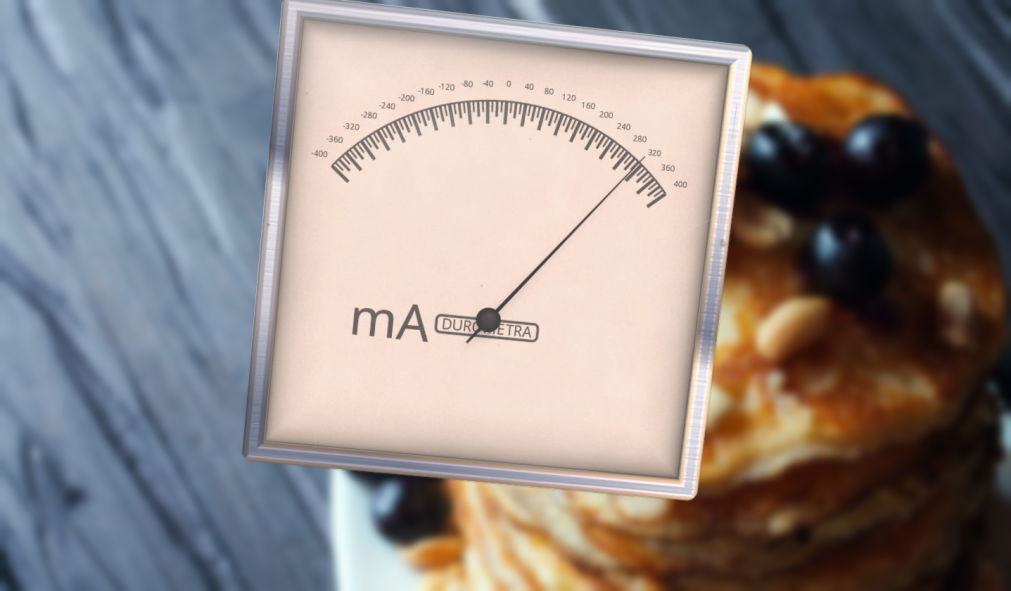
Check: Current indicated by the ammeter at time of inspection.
310 mA
